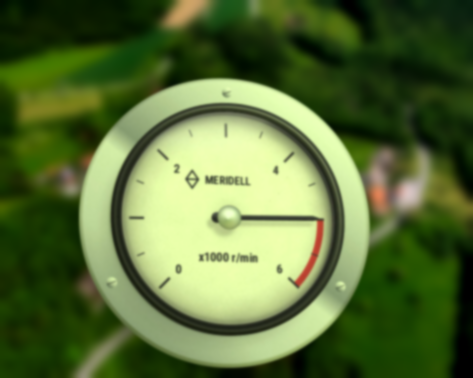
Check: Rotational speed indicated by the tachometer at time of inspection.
5000 rpm
